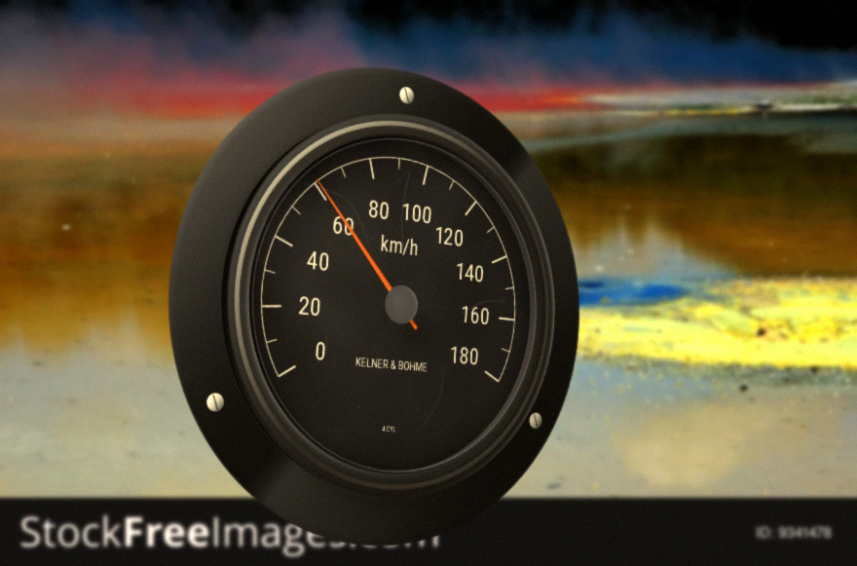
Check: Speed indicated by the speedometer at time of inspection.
60 km/h
